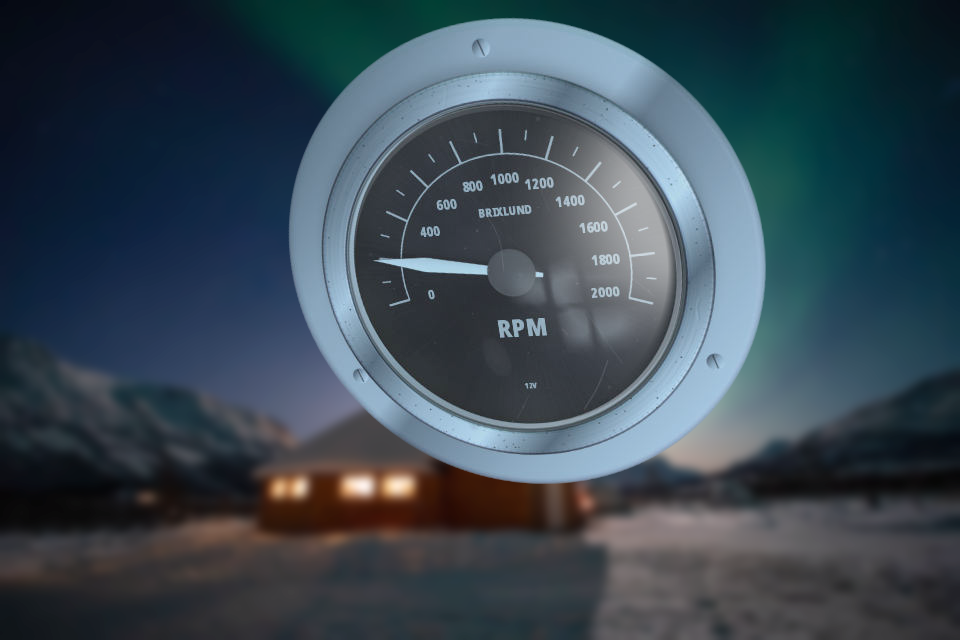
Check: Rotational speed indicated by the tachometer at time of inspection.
200 rpm
